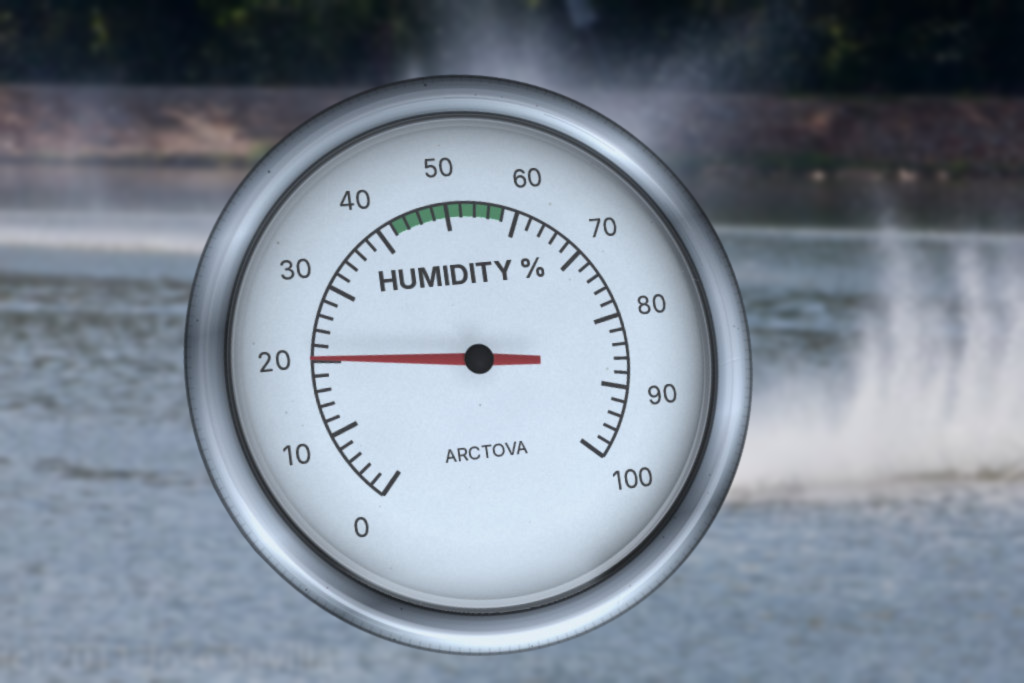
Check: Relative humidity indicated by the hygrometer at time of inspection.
20 %
